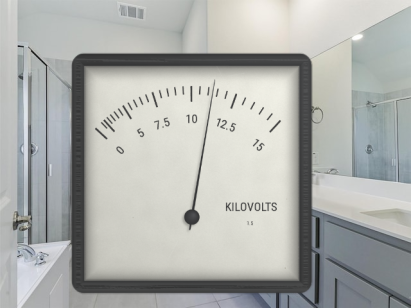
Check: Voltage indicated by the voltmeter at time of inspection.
11.25 kV
